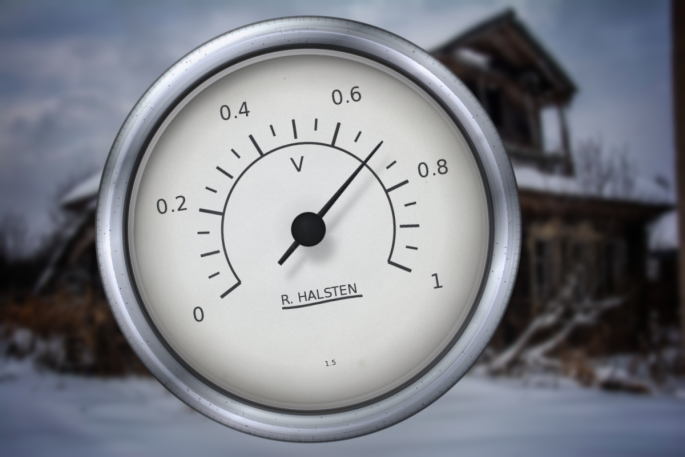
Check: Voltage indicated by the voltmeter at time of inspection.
0.7 V
